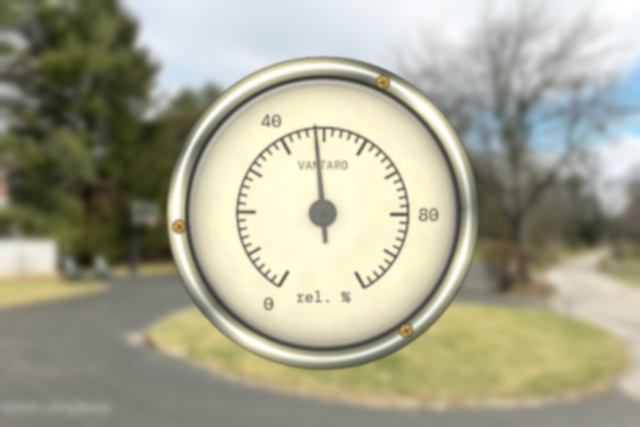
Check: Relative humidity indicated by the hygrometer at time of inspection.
48 %
